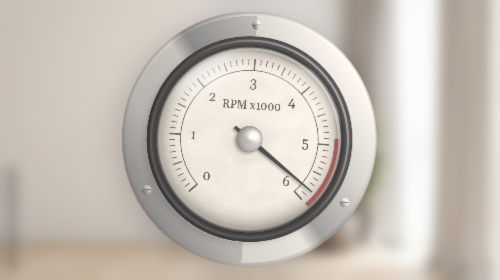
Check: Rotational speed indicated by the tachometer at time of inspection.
5800 rpm
